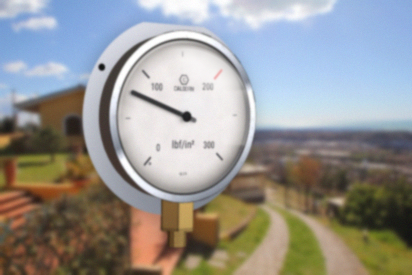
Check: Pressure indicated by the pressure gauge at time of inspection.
75 psi
